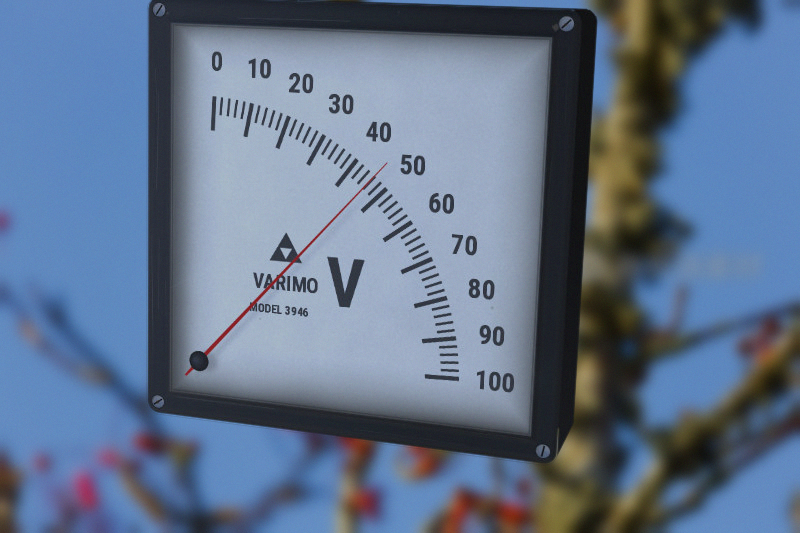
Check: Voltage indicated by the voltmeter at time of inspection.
46 V
